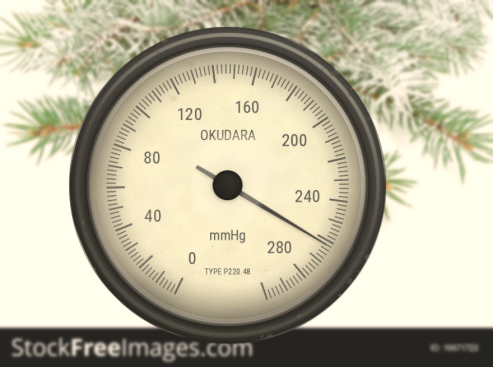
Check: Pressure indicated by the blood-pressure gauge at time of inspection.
262 mmHg
